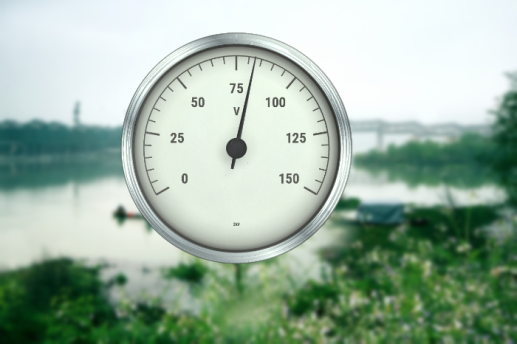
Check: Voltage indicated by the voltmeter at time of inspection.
82.5 V
